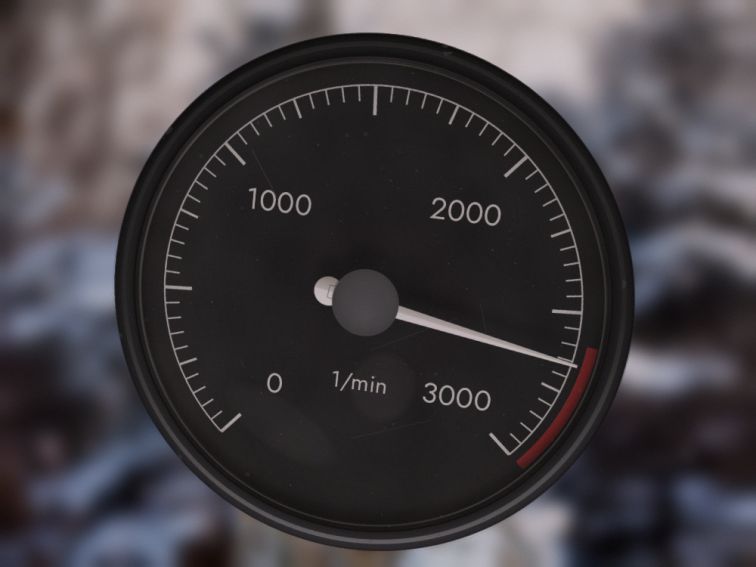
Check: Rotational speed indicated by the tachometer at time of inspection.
2650 rpm
